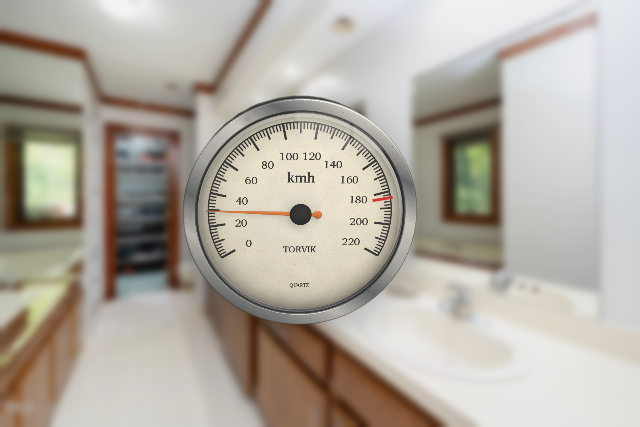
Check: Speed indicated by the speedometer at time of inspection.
30 km/h
